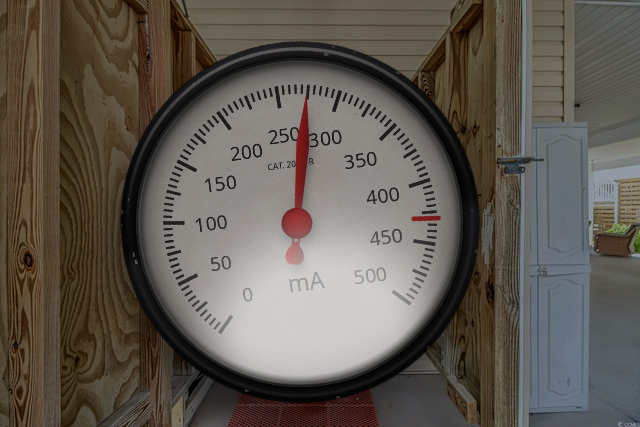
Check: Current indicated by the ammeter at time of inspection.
275 mA
